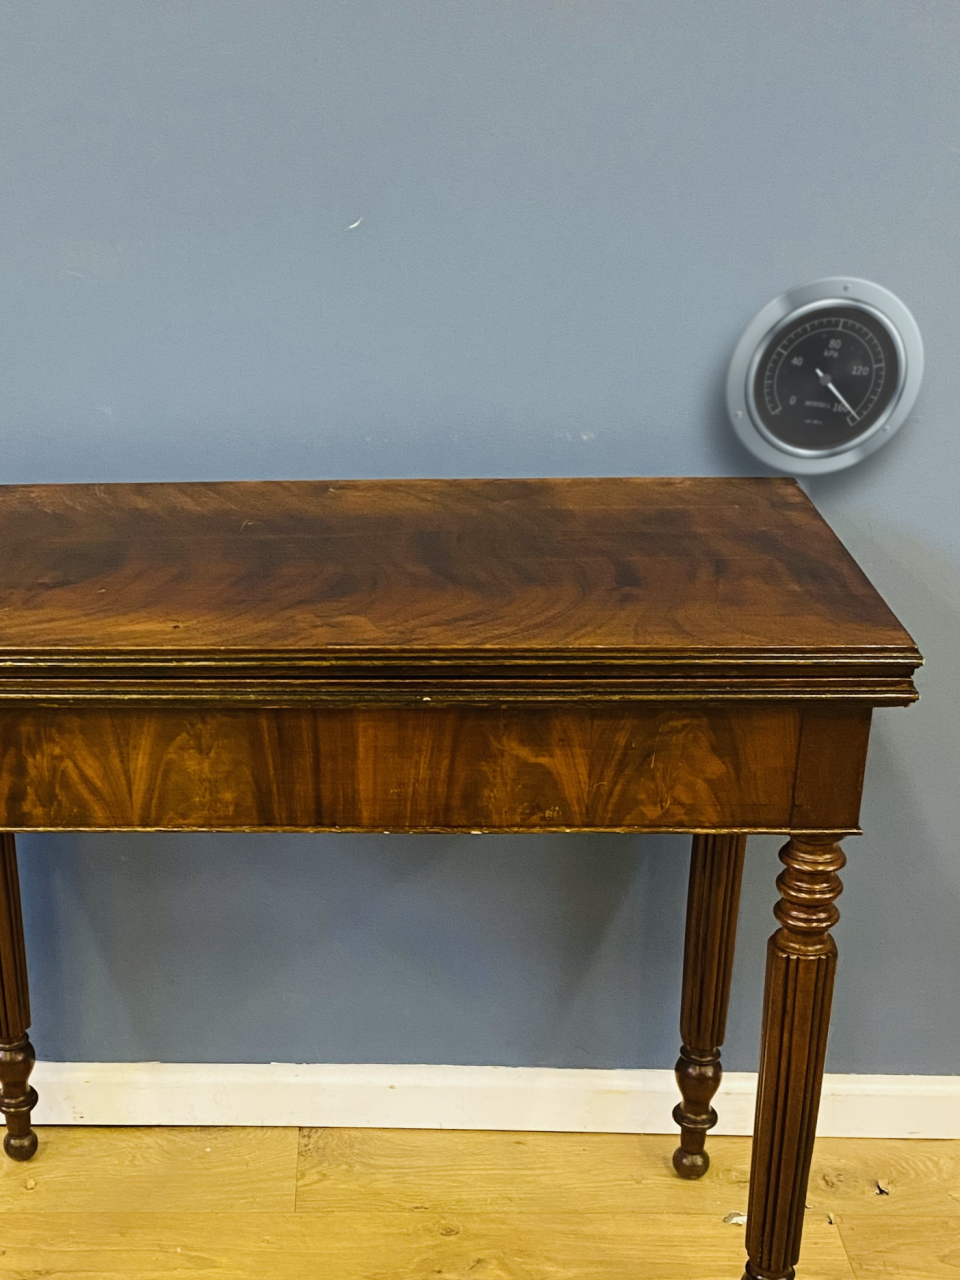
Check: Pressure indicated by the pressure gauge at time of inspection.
155 kPa
